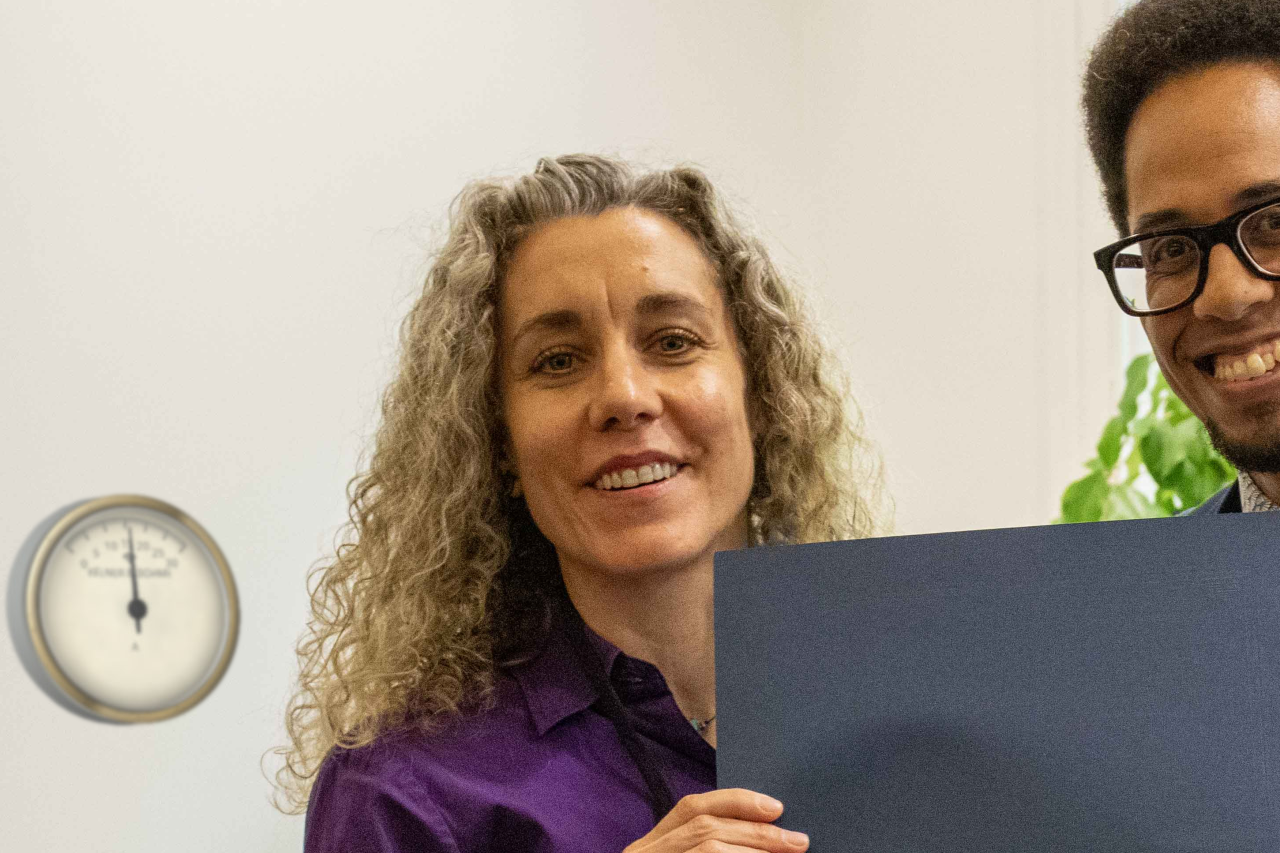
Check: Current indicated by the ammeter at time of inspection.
15 A
